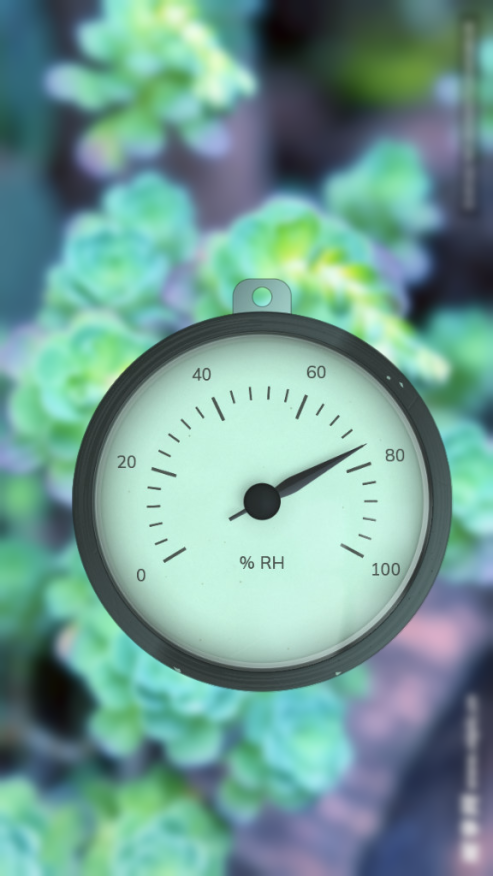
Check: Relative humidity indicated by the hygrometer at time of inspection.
76 %
